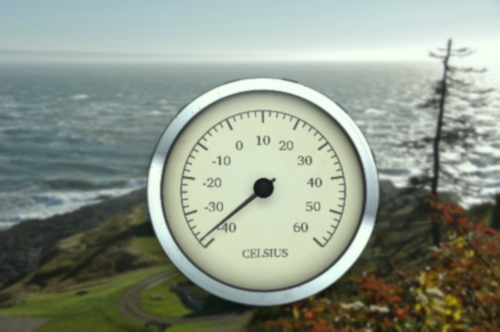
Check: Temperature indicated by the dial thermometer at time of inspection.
-38 °C
